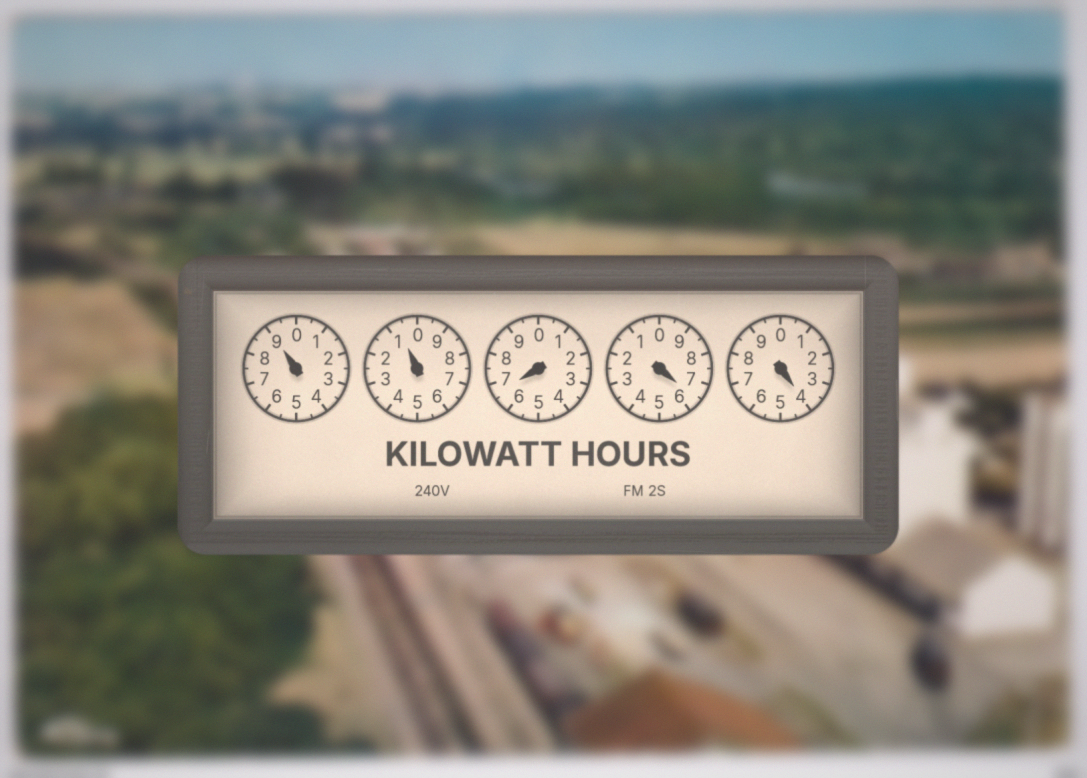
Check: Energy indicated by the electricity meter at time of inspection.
90664 kWh
